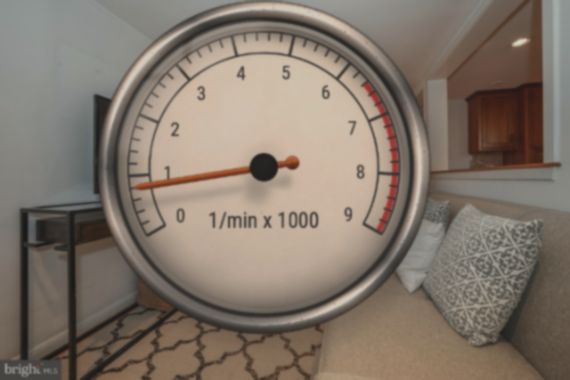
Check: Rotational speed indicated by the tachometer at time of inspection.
800 rpm
